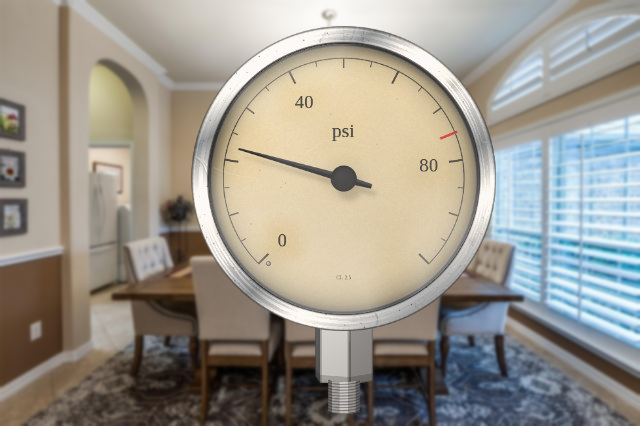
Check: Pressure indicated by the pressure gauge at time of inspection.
22.5 psi
